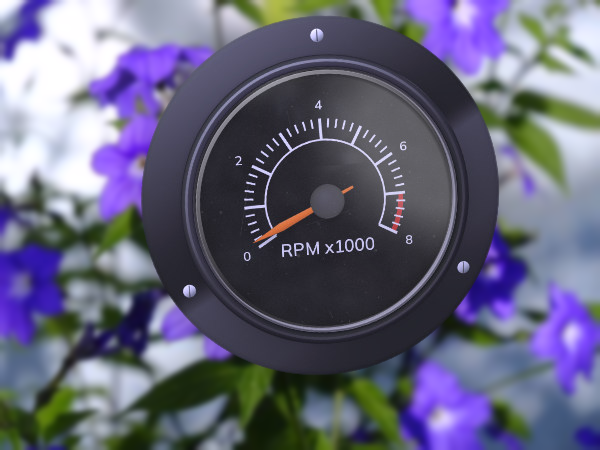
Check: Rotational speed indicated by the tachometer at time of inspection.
200 rpm
